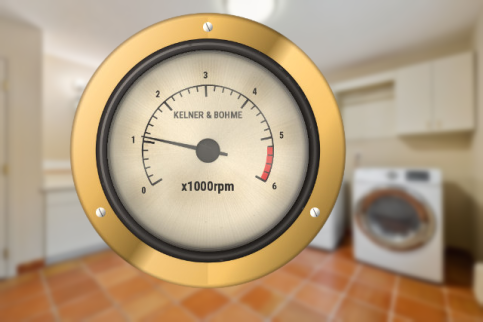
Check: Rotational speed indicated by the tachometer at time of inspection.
1100 rpm
